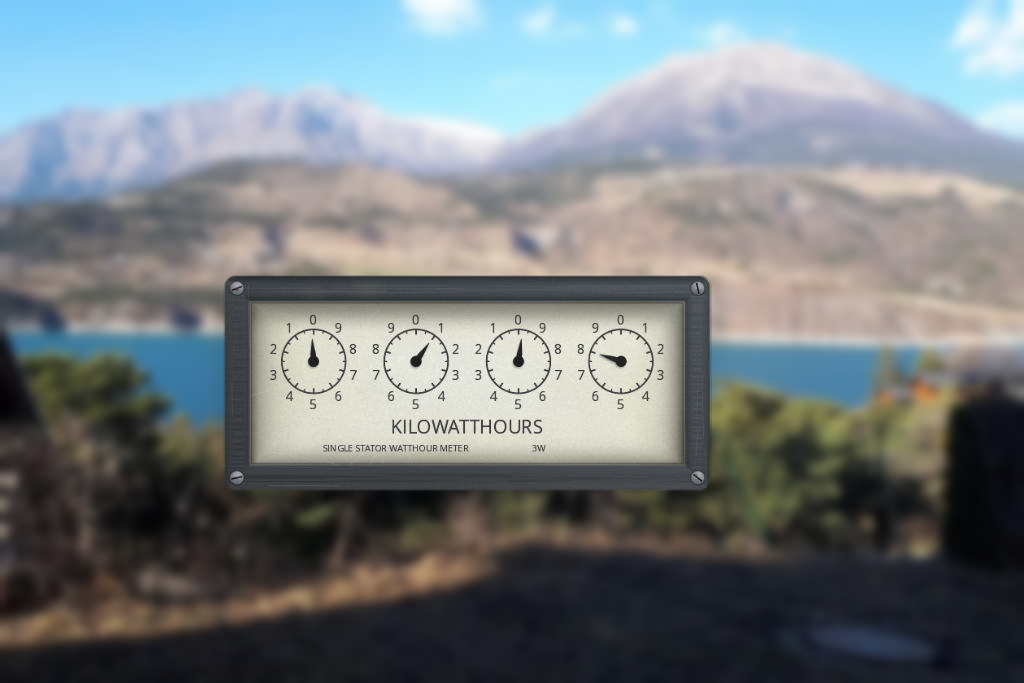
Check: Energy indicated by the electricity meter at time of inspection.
98 kWh
